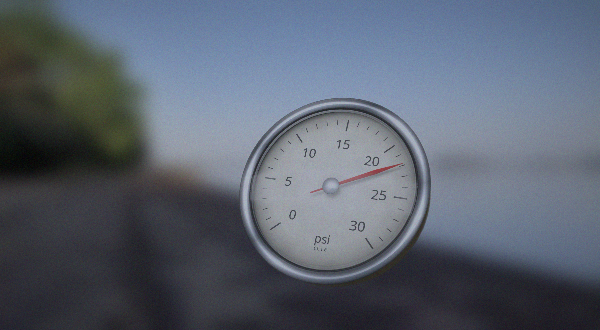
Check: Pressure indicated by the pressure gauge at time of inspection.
22 psi
